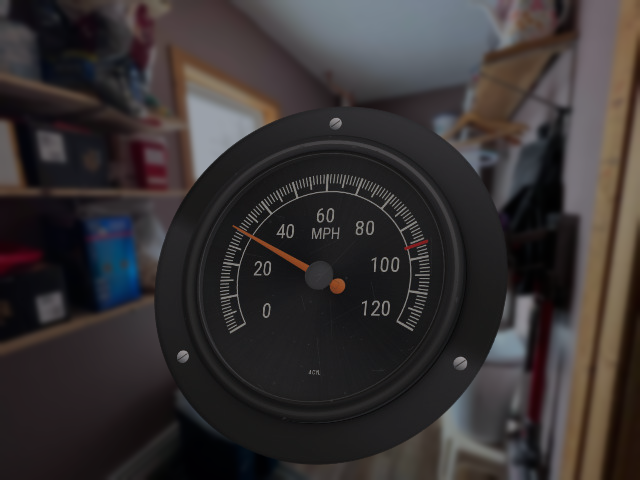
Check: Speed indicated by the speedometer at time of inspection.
30 mph
